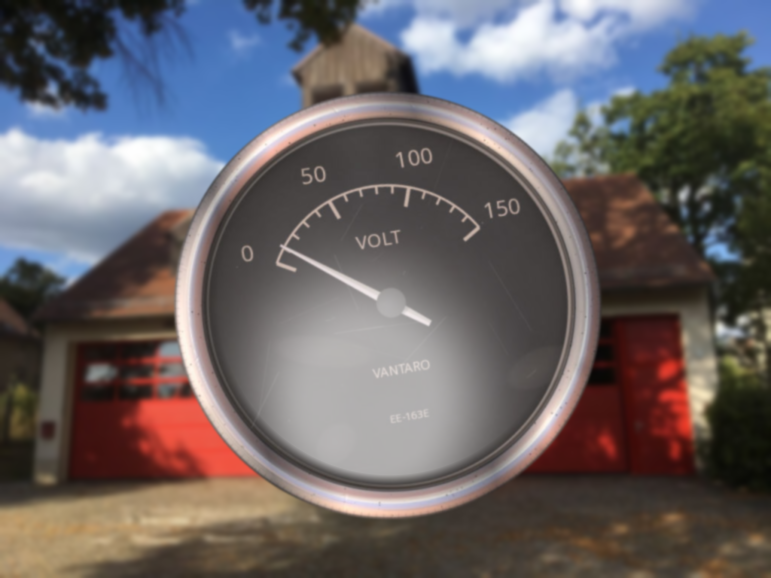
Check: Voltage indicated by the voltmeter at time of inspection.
10 V
